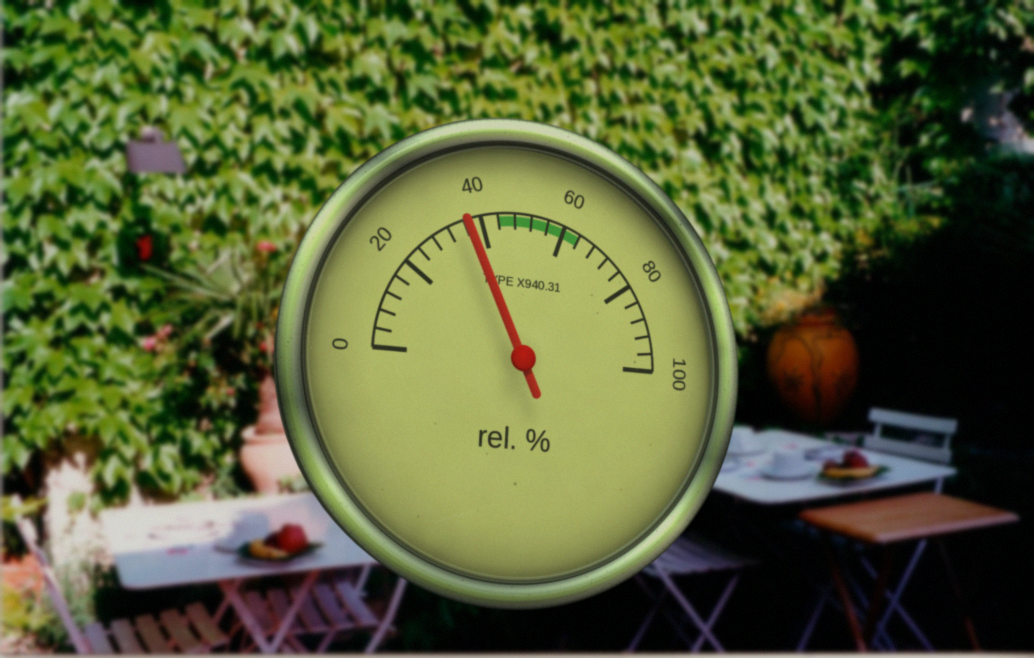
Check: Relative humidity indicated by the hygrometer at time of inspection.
36 %
